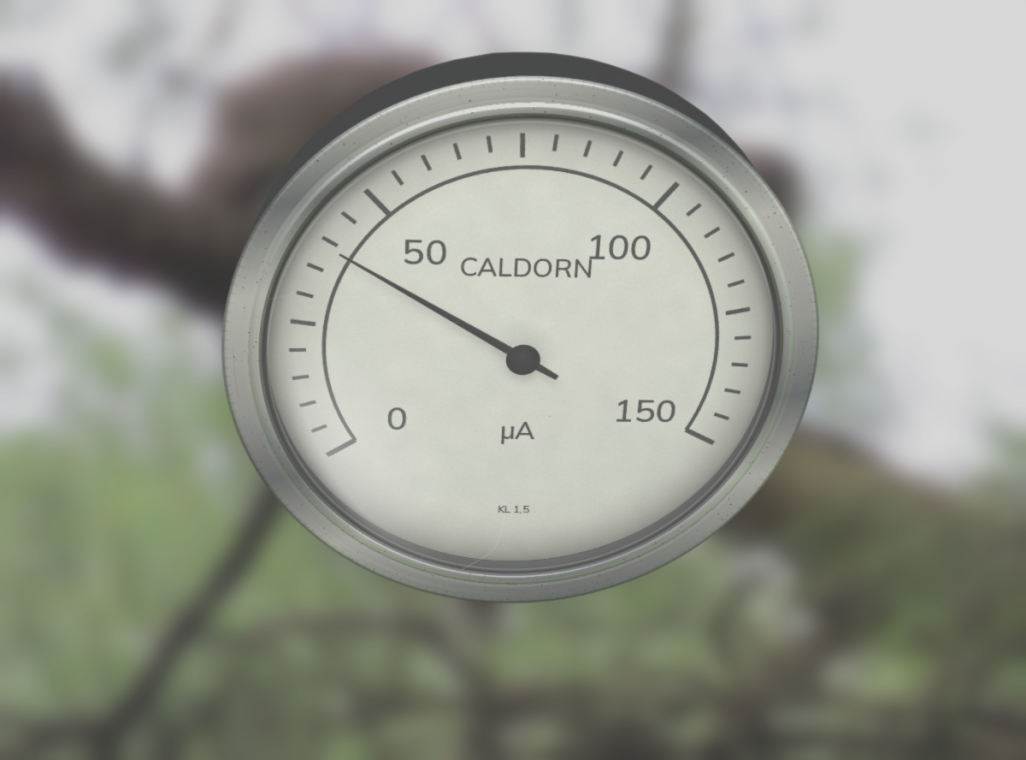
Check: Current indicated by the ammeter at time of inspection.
40 µA
